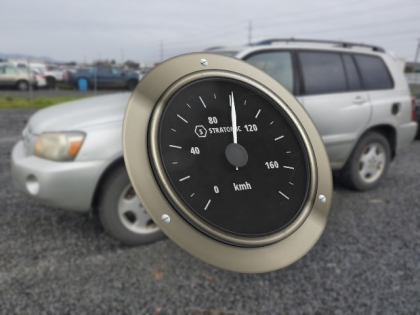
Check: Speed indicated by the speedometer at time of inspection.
100 km/h
